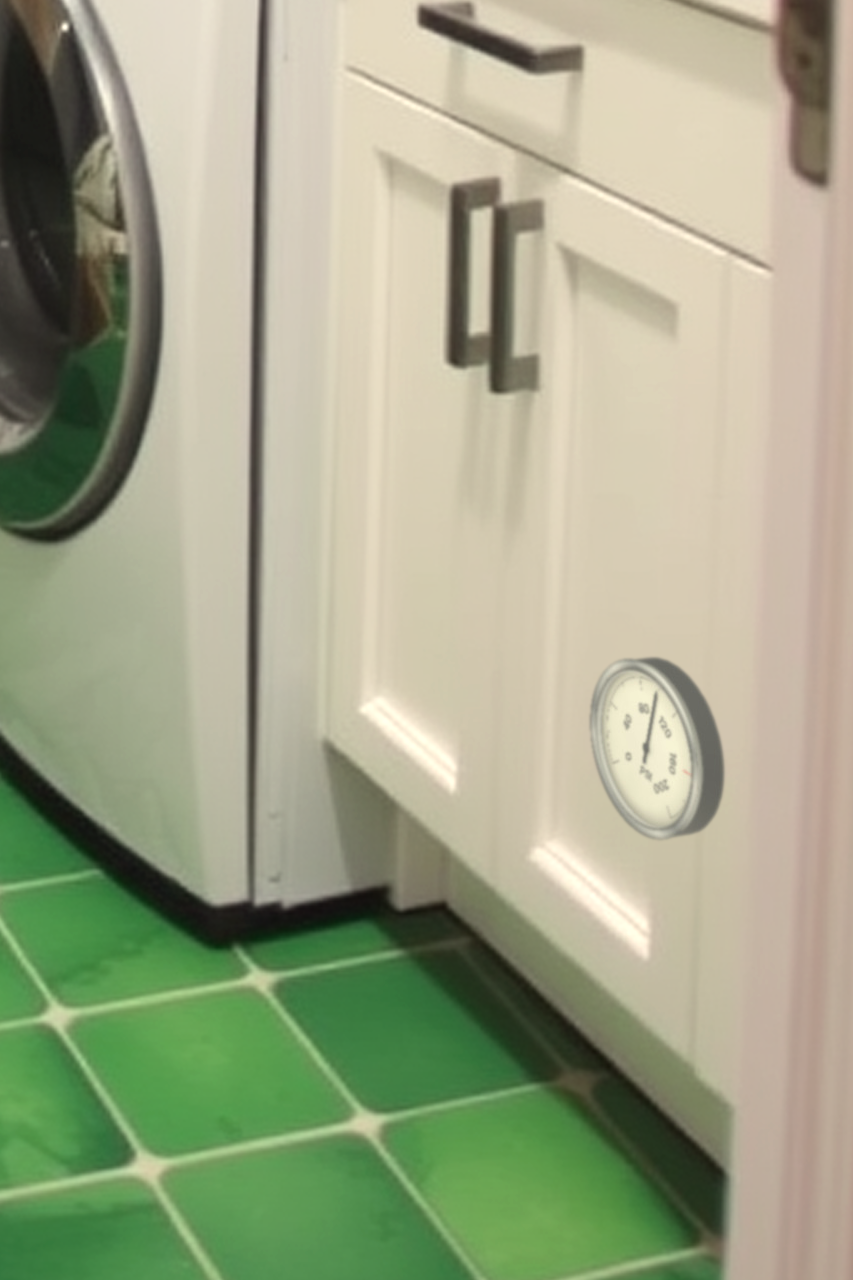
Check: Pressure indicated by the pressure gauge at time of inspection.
100 psi
